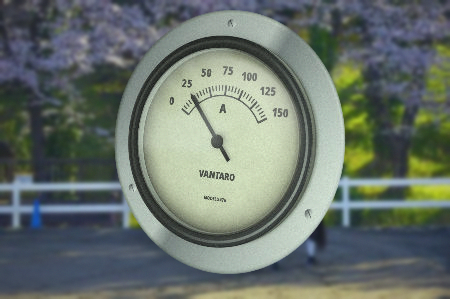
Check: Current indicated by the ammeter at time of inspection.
25 A
